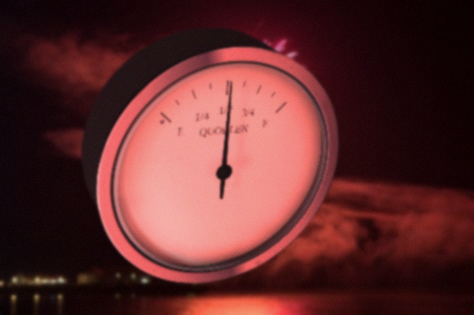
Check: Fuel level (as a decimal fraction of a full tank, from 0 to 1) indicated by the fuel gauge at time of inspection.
0.5
